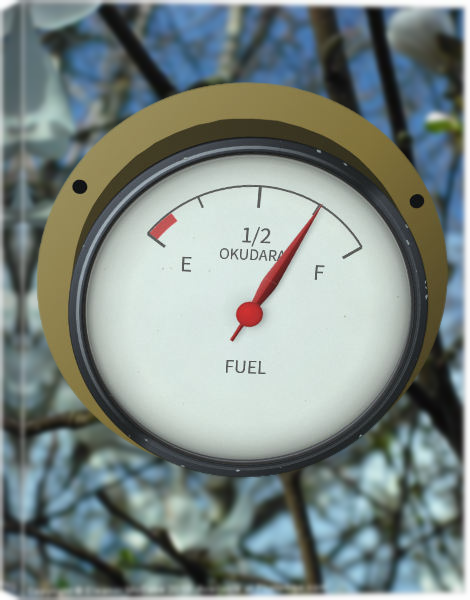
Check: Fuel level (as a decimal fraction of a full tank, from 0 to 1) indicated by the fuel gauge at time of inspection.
0.75
